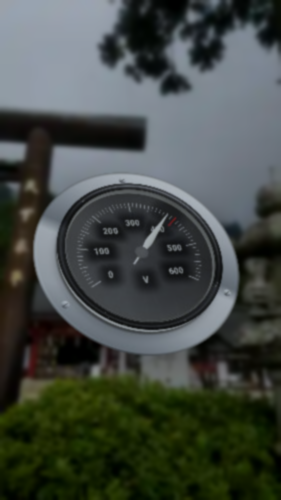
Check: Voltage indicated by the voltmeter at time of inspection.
400 V
